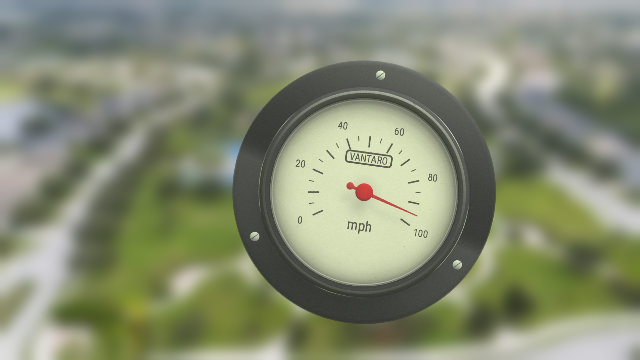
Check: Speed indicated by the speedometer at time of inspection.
95 mph
